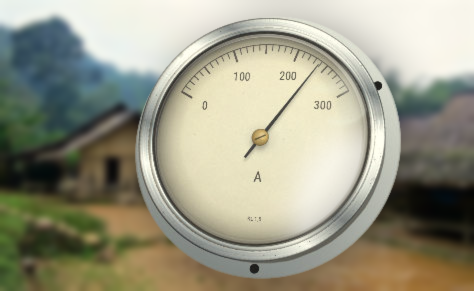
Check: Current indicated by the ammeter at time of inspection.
240 A
